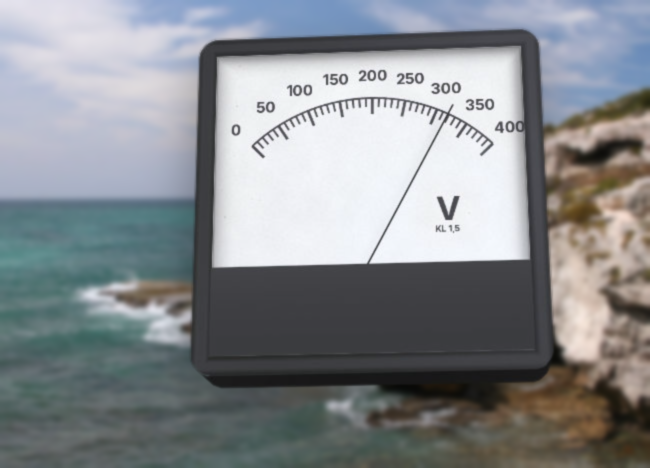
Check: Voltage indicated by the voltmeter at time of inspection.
320 V
